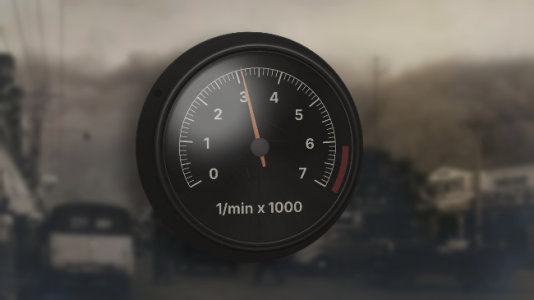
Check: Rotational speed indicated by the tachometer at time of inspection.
3100 rpm
